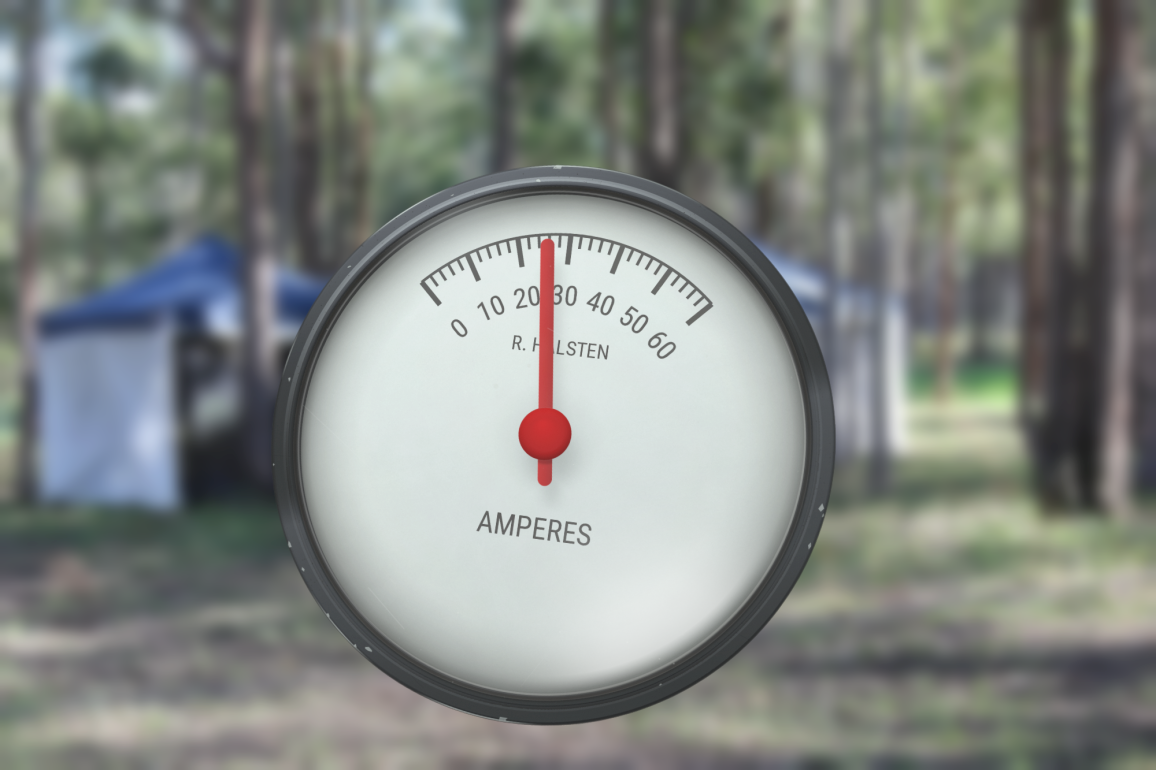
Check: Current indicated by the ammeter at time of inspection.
26 A
